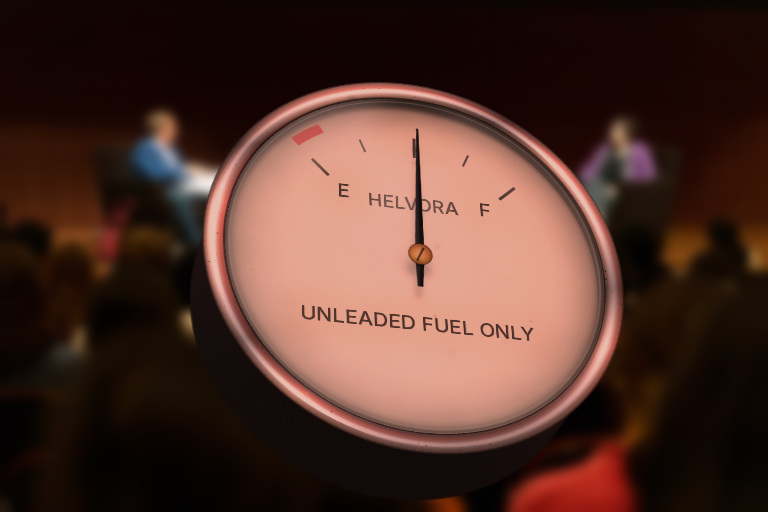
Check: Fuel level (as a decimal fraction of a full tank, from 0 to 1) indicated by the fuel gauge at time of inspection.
0.5
